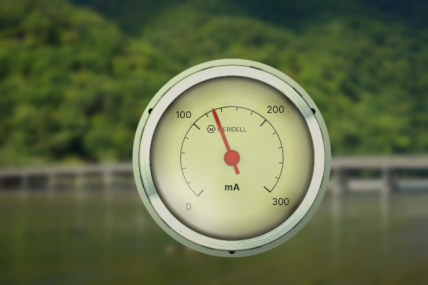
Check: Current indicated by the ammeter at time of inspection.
130 mA
